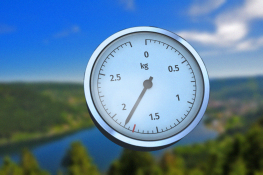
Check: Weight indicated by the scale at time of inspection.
1.85 kg
